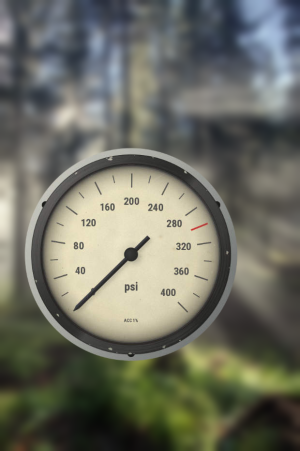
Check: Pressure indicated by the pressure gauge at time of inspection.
0 psi
